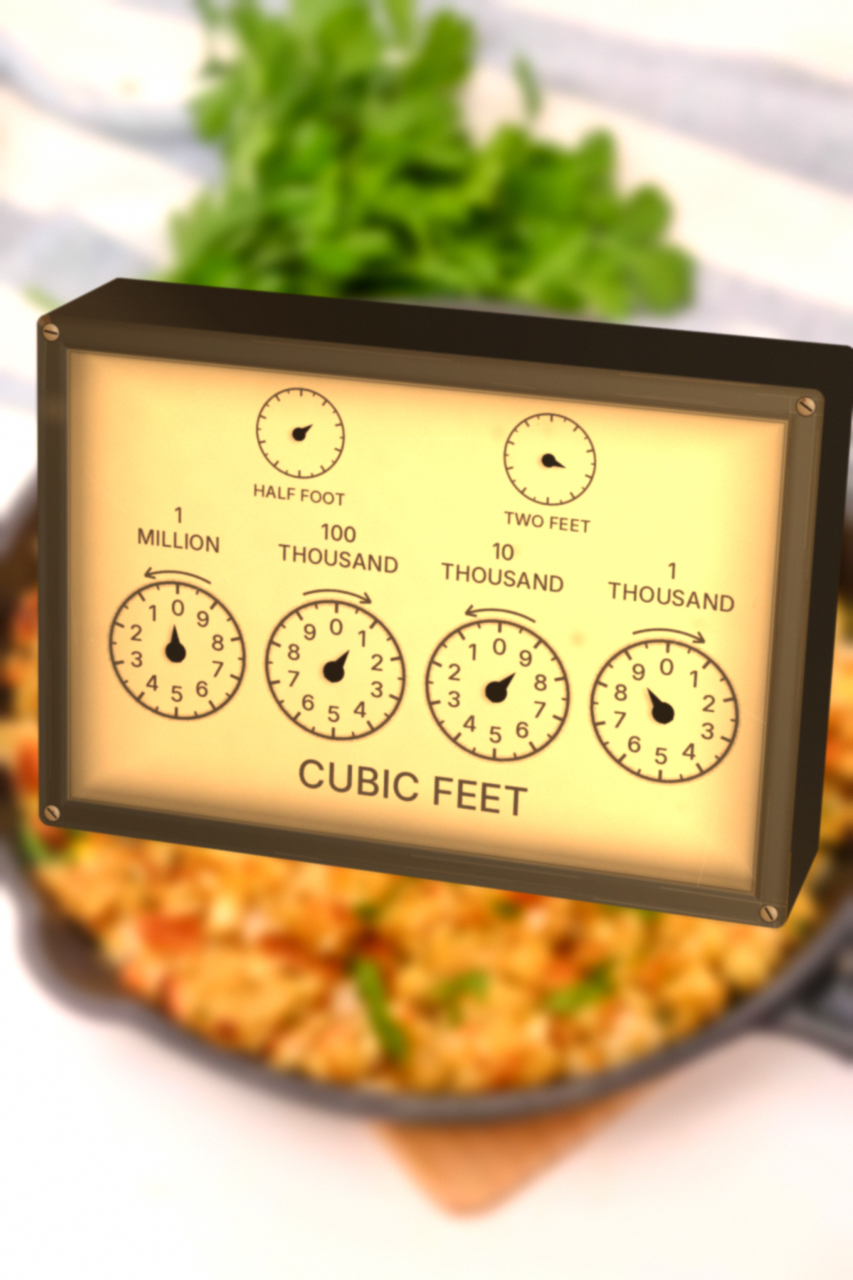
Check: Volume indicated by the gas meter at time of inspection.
8900 ft³
